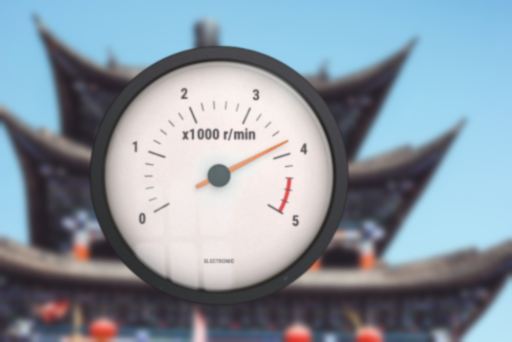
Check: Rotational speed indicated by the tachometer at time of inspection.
3800 rpm
